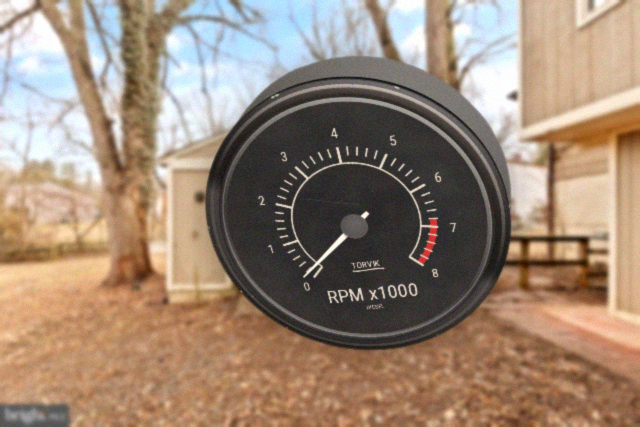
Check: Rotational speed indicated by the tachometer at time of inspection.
200 rpm
